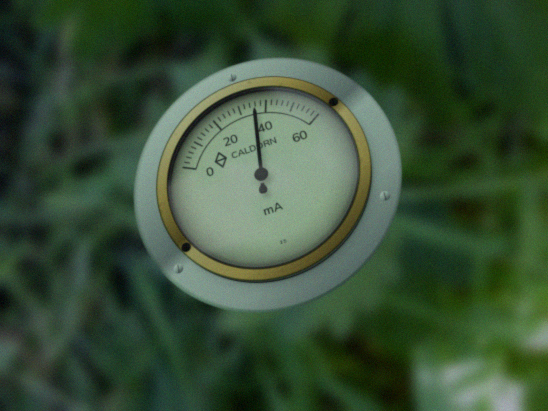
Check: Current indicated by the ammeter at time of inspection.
36 mA
